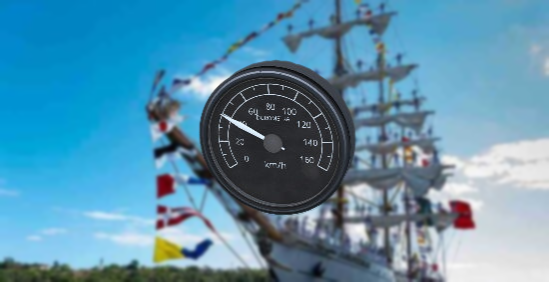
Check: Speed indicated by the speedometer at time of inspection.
40 km/h
